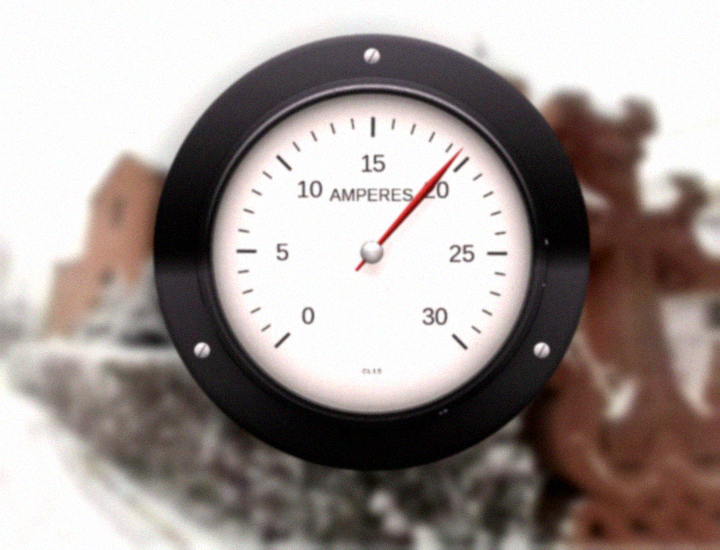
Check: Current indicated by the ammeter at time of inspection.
19.5 A
